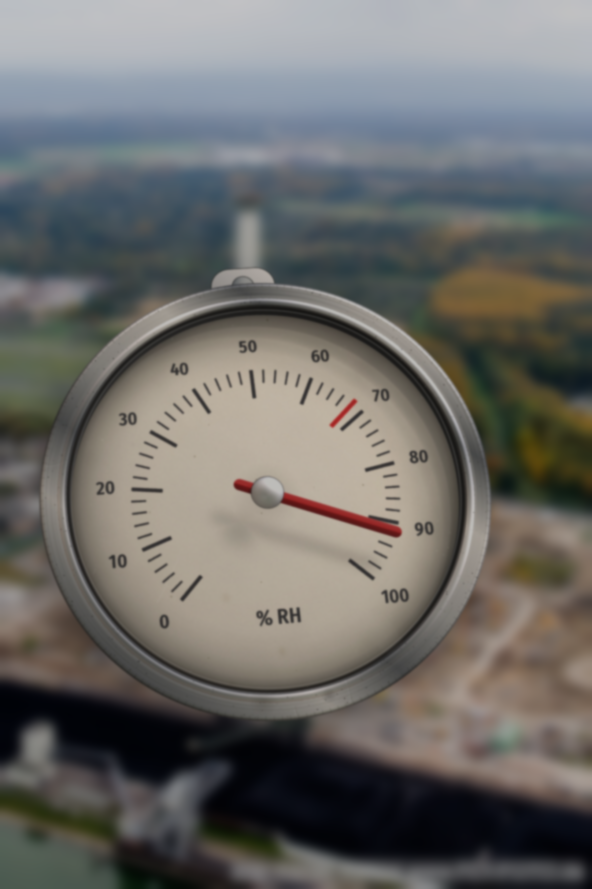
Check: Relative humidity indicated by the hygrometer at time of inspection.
92 %
